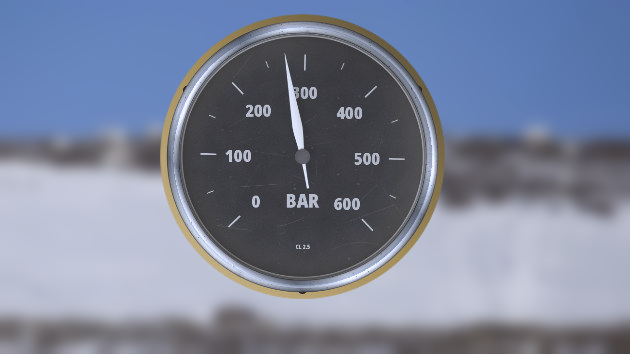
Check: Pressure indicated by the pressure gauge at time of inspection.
275 bar
